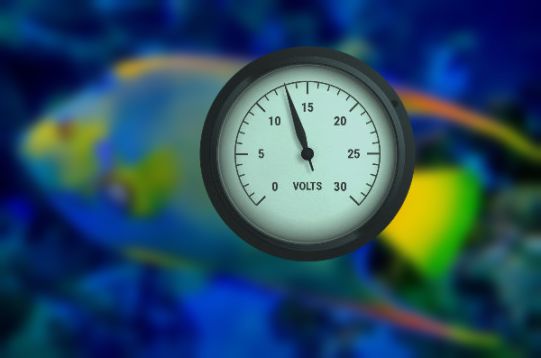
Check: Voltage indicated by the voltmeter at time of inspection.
13 V
